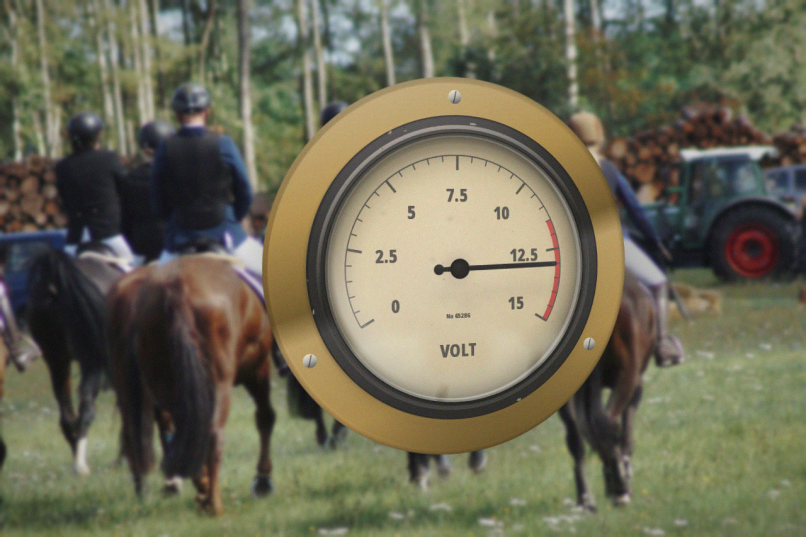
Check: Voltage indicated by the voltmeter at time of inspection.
13 V
